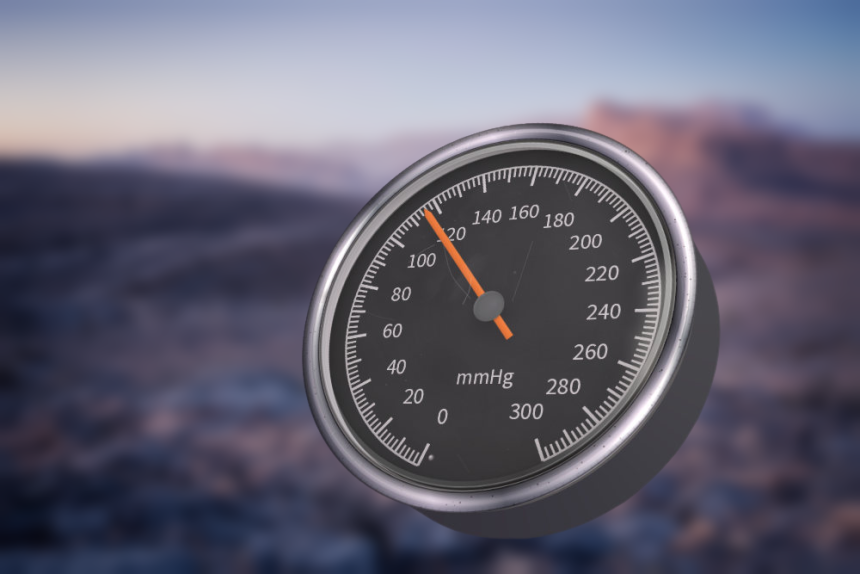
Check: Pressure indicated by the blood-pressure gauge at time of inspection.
116 mmHg
